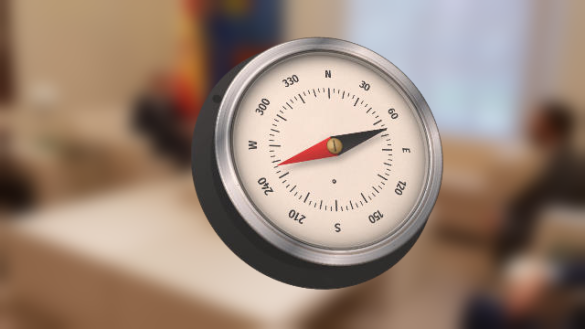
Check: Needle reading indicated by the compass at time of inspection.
250 °
